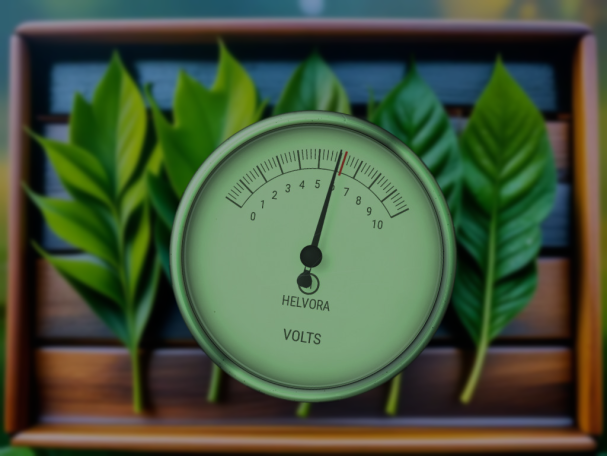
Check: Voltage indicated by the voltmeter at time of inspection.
6 V
